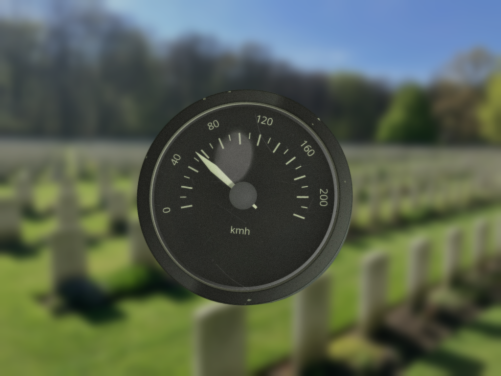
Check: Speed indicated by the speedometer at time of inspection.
55 km/h
